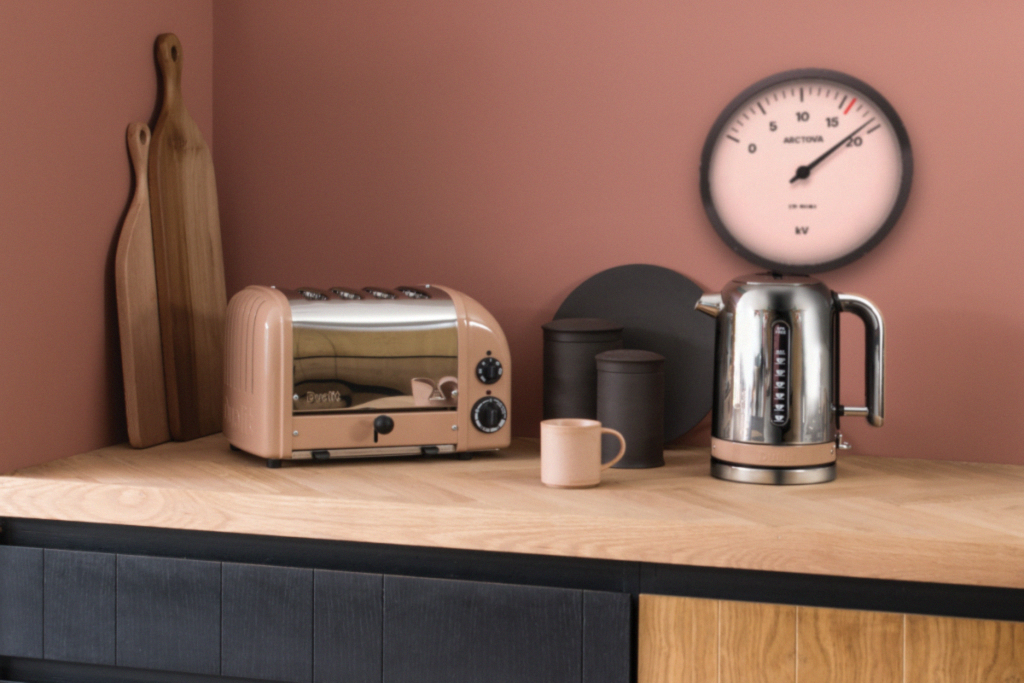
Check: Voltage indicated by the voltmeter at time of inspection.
19 kV
